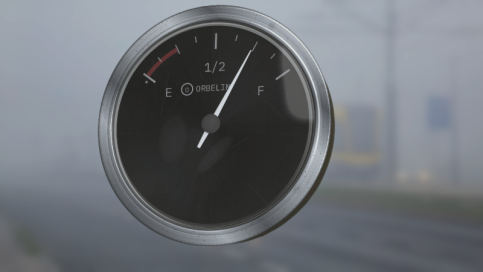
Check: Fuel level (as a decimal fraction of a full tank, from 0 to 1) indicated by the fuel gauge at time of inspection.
0.75
